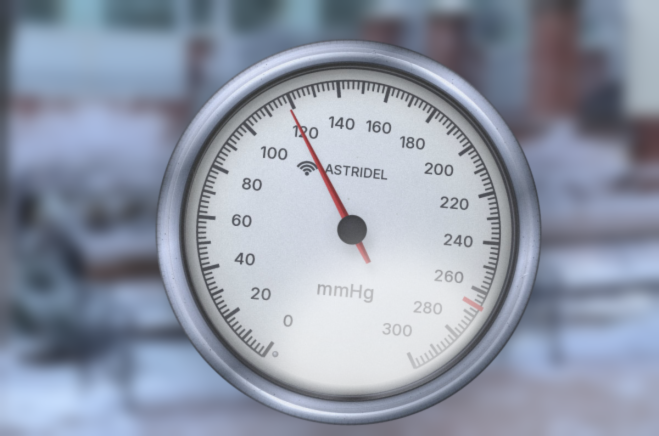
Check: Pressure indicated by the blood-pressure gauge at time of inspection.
118 mmHg
